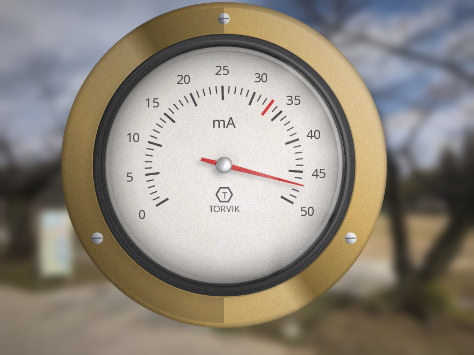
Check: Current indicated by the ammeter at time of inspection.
47 mA
